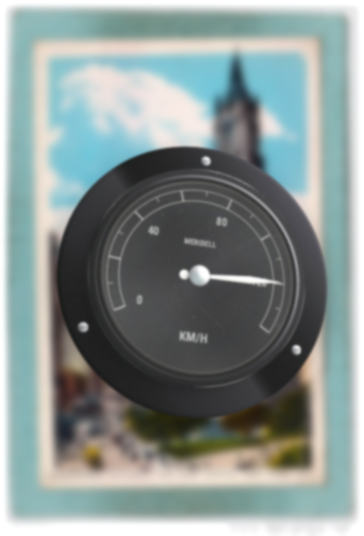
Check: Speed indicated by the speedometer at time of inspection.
120 km/h
